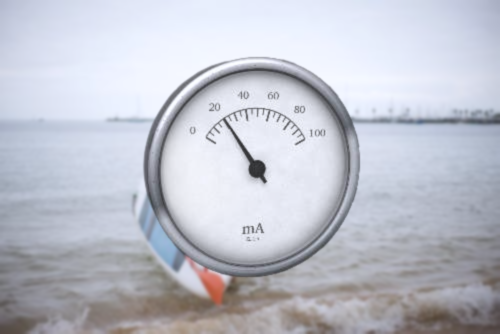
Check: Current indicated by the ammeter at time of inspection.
20 mA
